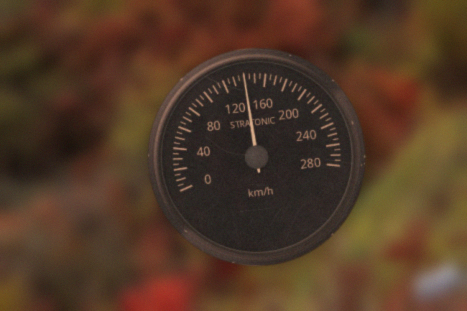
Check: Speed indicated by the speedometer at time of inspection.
140 km/h
